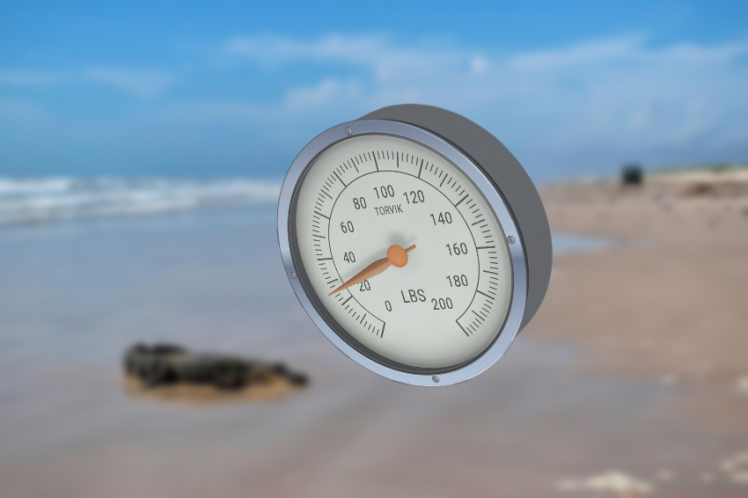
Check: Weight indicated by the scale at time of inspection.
26 lb
